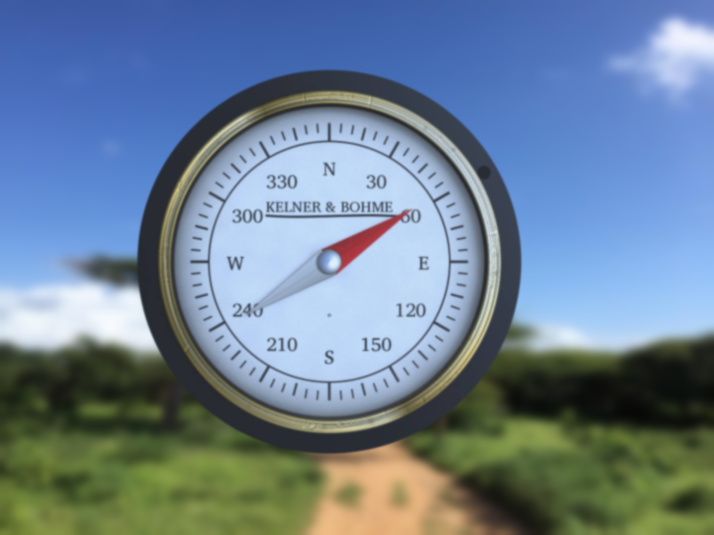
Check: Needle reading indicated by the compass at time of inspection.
57.5 °
